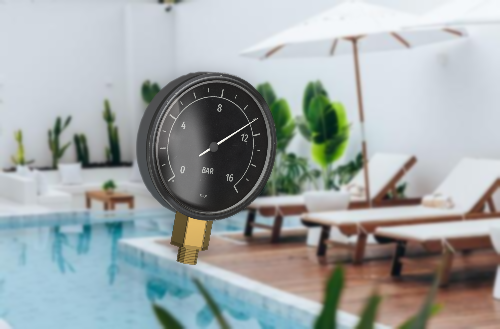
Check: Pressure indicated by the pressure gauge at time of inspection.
11 bar
